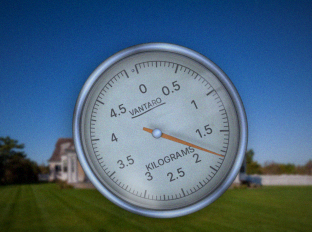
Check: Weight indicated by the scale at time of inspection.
1.8 kg
